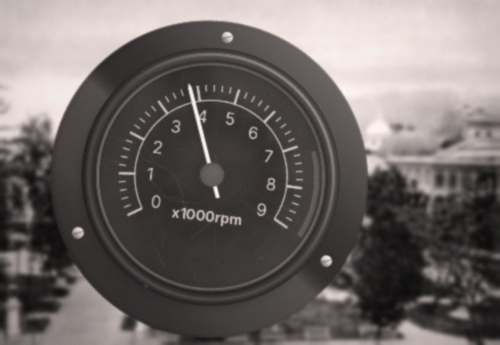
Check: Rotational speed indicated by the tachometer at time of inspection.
3800 rpm
